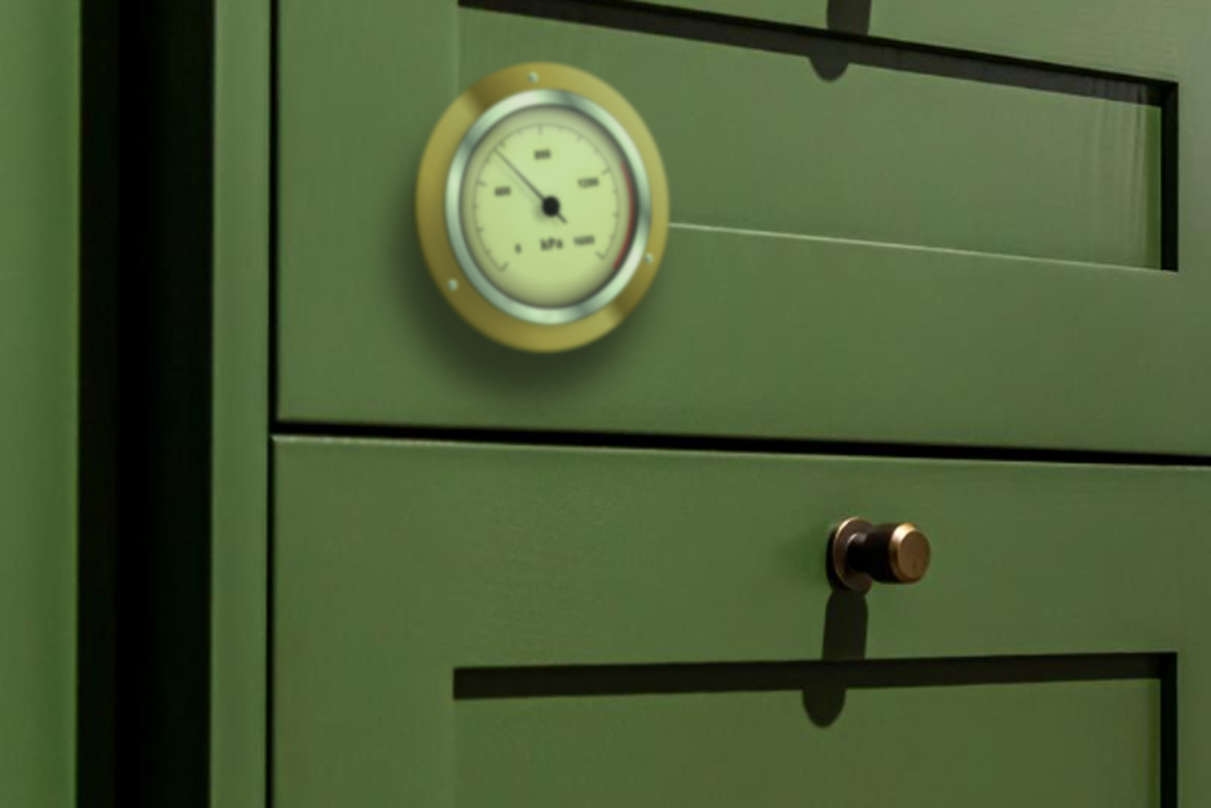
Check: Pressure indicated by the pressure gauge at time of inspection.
550 kPa
